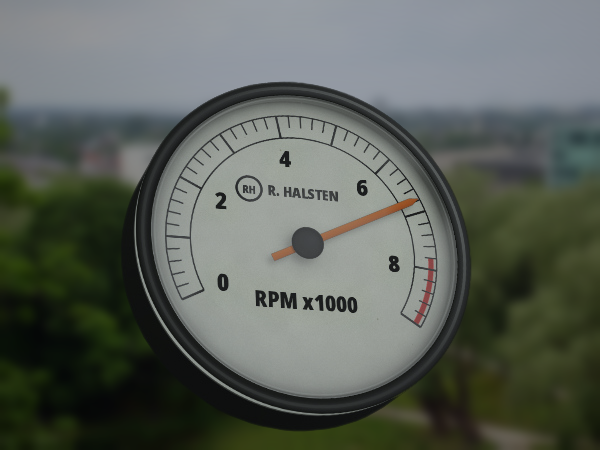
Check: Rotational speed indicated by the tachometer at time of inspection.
6800 rpm
